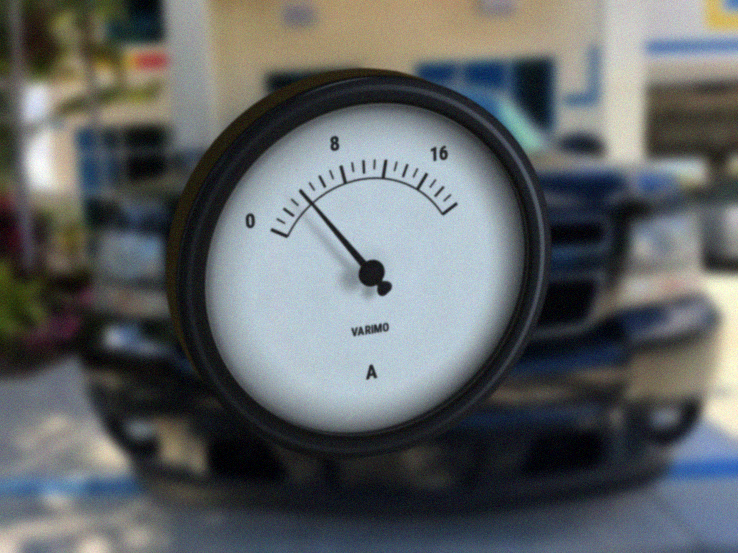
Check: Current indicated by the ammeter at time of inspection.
4 A
